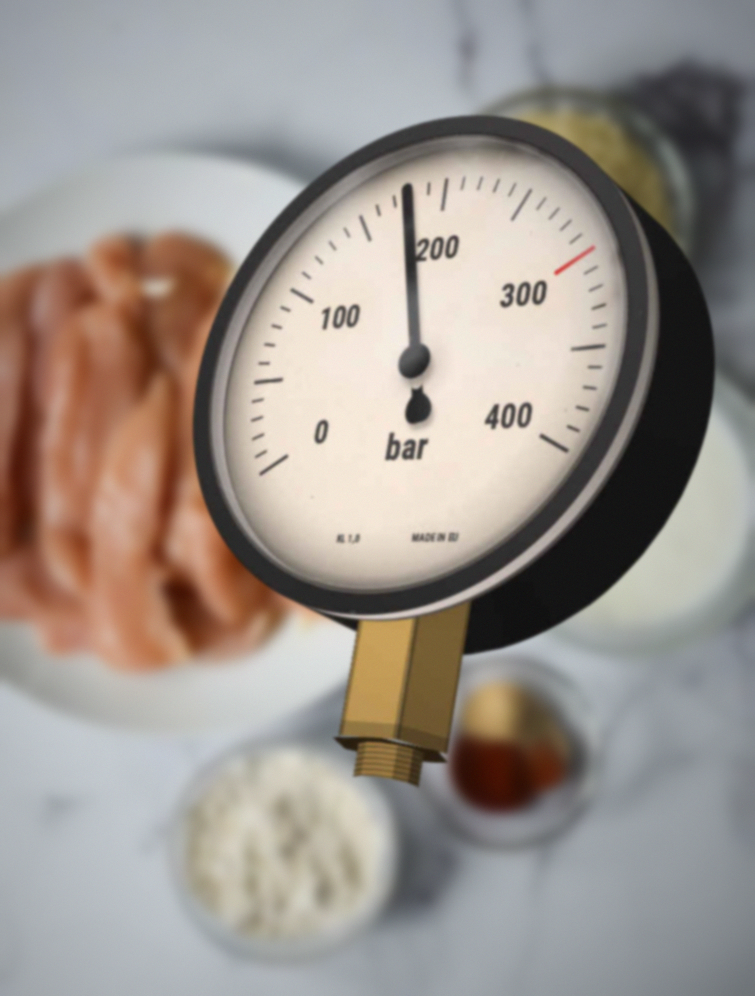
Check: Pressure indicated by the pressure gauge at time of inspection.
180 bar
